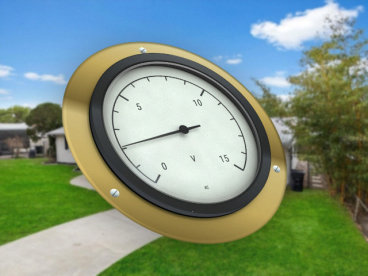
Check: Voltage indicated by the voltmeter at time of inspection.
2 V
